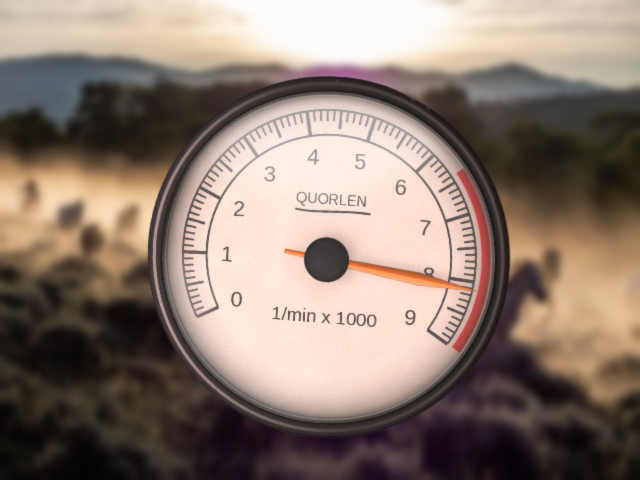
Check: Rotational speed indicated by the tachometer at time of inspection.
8100 rpm
